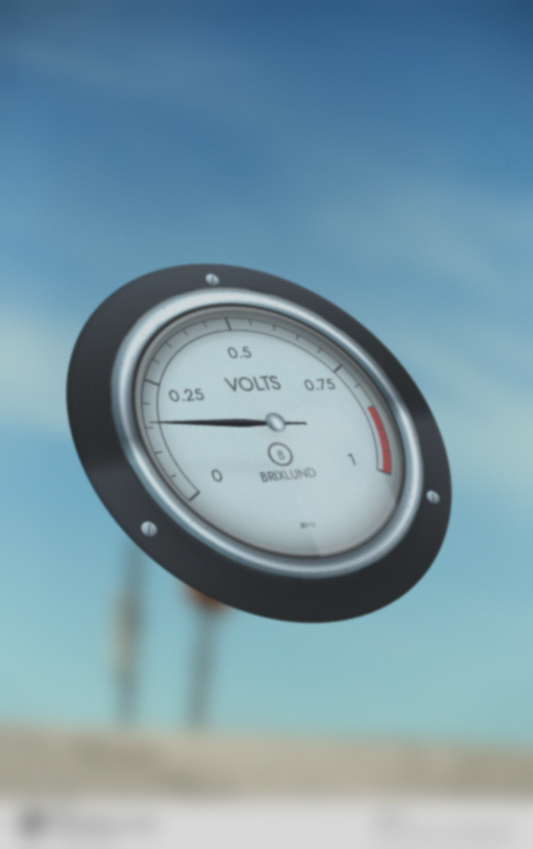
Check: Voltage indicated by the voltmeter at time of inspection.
0.15 V
